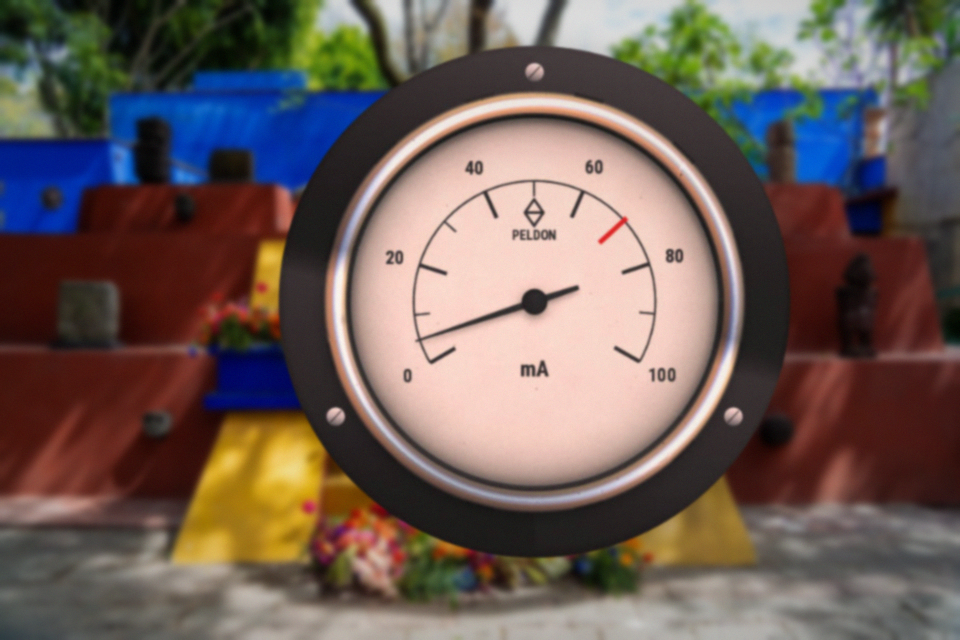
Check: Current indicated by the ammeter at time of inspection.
5 mA
